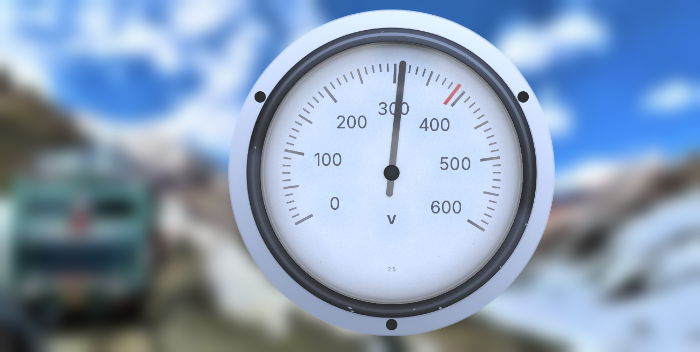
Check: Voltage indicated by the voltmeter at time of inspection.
310 V
